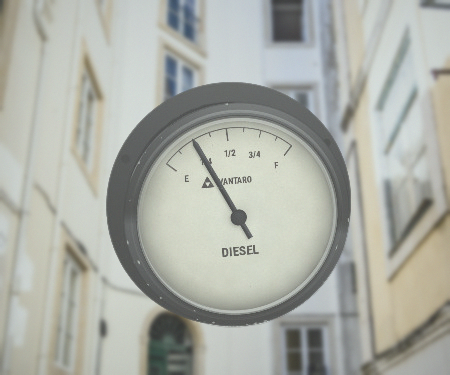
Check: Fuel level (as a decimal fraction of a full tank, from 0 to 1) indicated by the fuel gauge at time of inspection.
0.25
